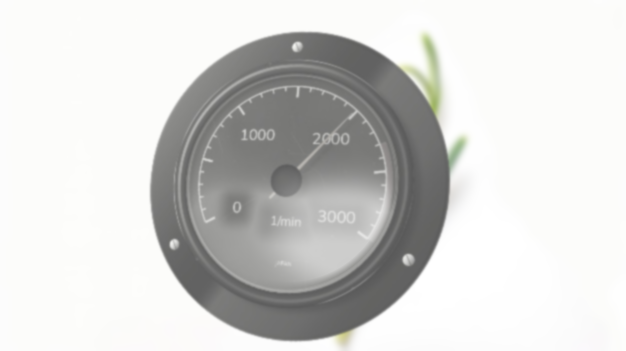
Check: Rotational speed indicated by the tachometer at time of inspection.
2000 rpm
